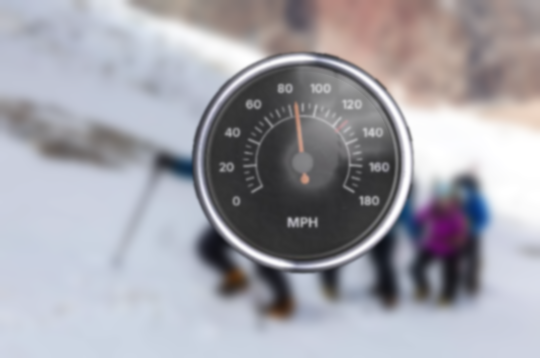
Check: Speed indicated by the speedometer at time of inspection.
85 mph
